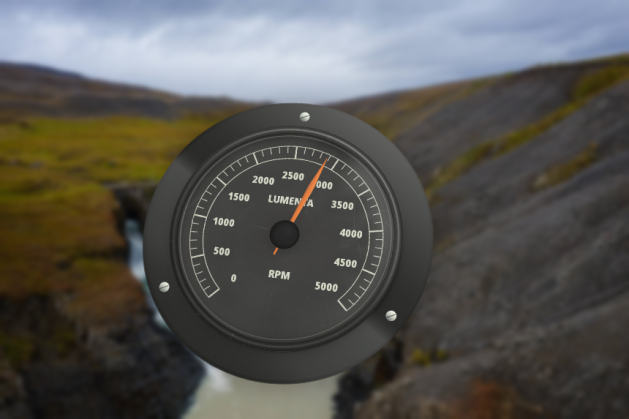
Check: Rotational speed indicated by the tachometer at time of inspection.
2900 rpm
